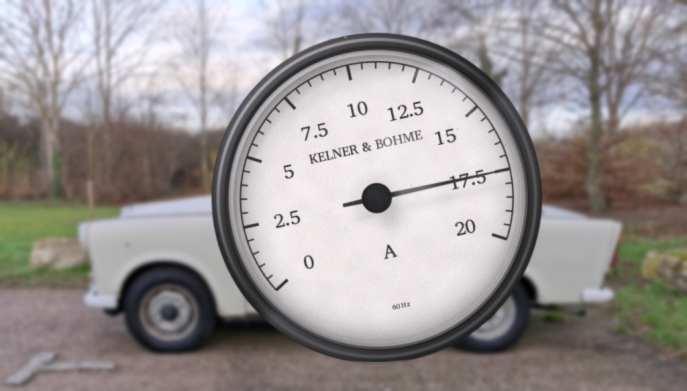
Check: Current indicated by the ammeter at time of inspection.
17.5 A
